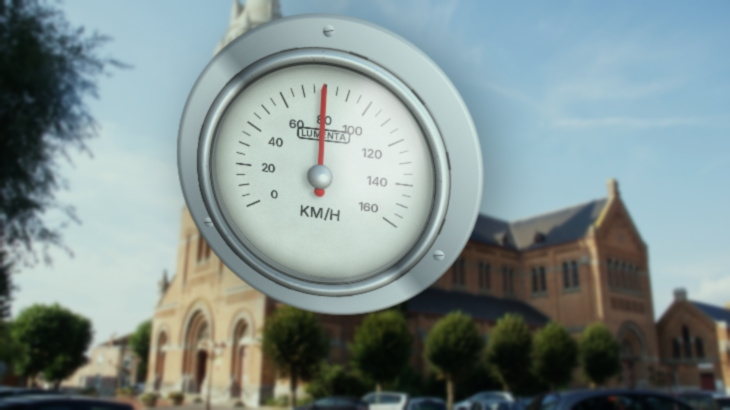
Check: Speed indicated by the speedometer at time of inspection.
80 km/h
